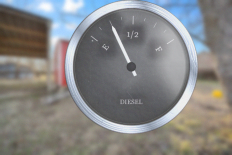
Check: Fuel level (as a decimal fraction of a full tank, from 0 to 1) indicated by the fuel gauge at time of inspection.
0.25
